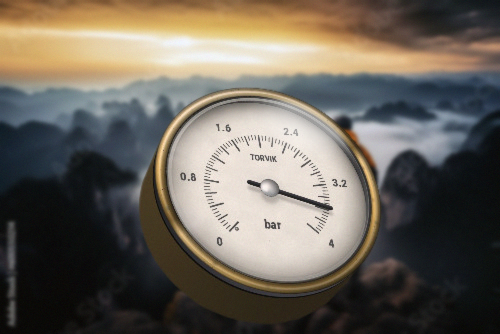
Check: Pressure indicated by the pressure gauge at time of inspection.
3.6 bar
